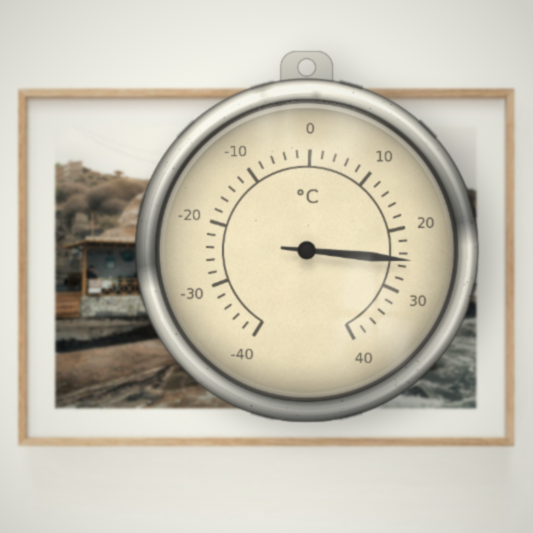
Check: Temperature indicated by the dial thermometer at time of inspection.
25 °C
